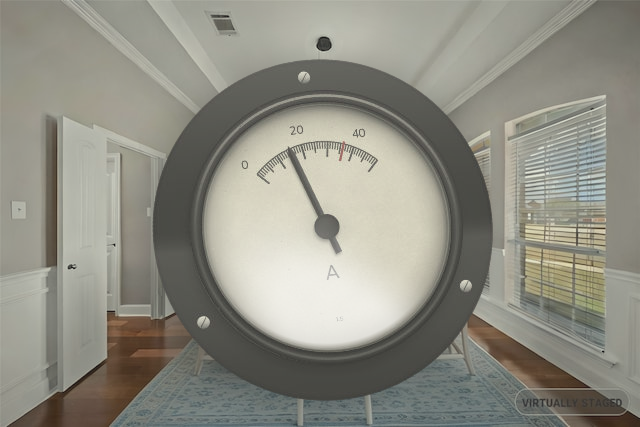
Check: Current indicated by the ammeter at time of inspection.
15 A
